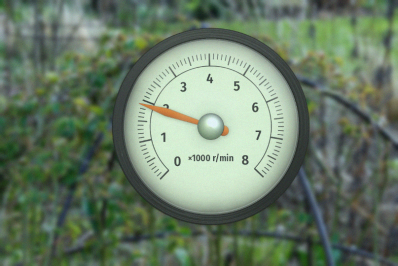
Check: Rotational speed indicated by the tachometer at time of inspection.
1900 rpm
